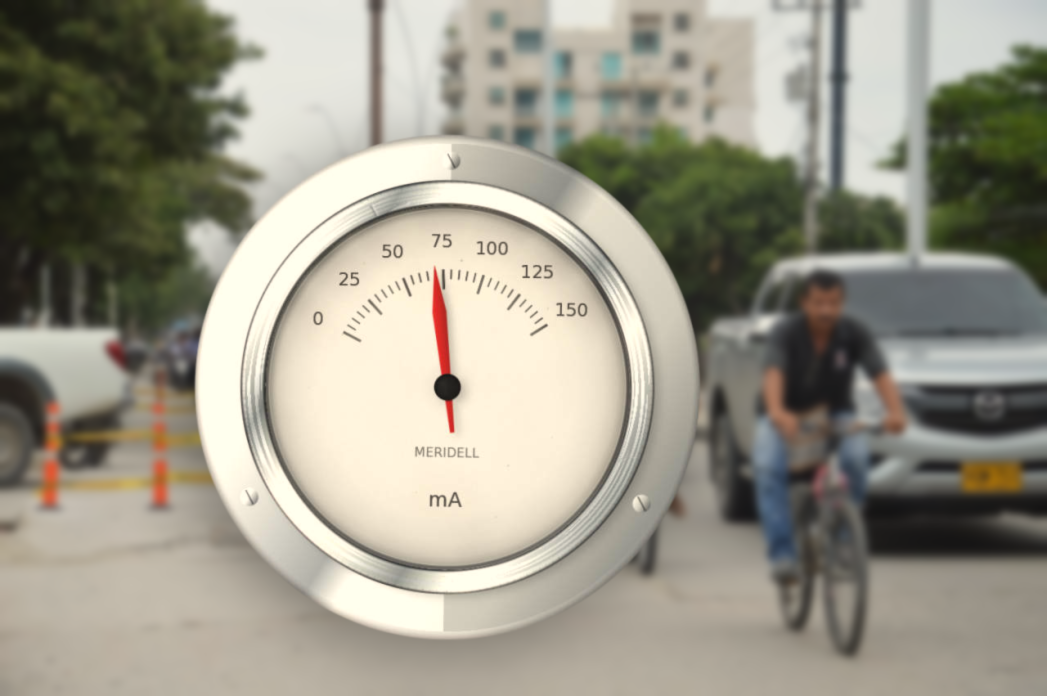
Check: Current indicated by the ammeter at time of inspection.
70 mA
